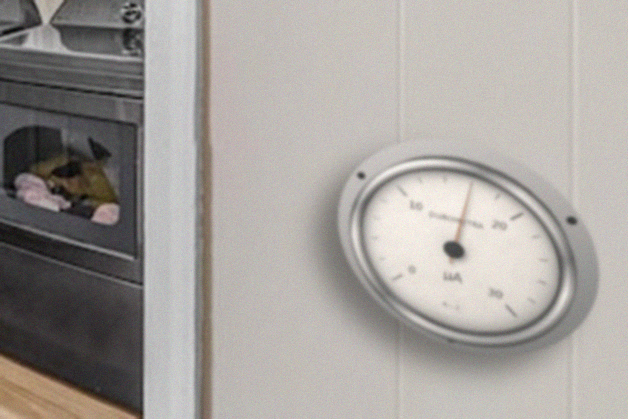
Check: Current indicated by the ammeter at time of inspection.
16 µA
